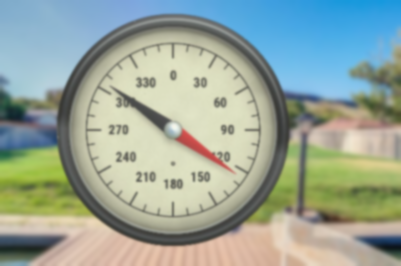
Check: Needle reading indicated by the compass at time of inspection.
125 °
